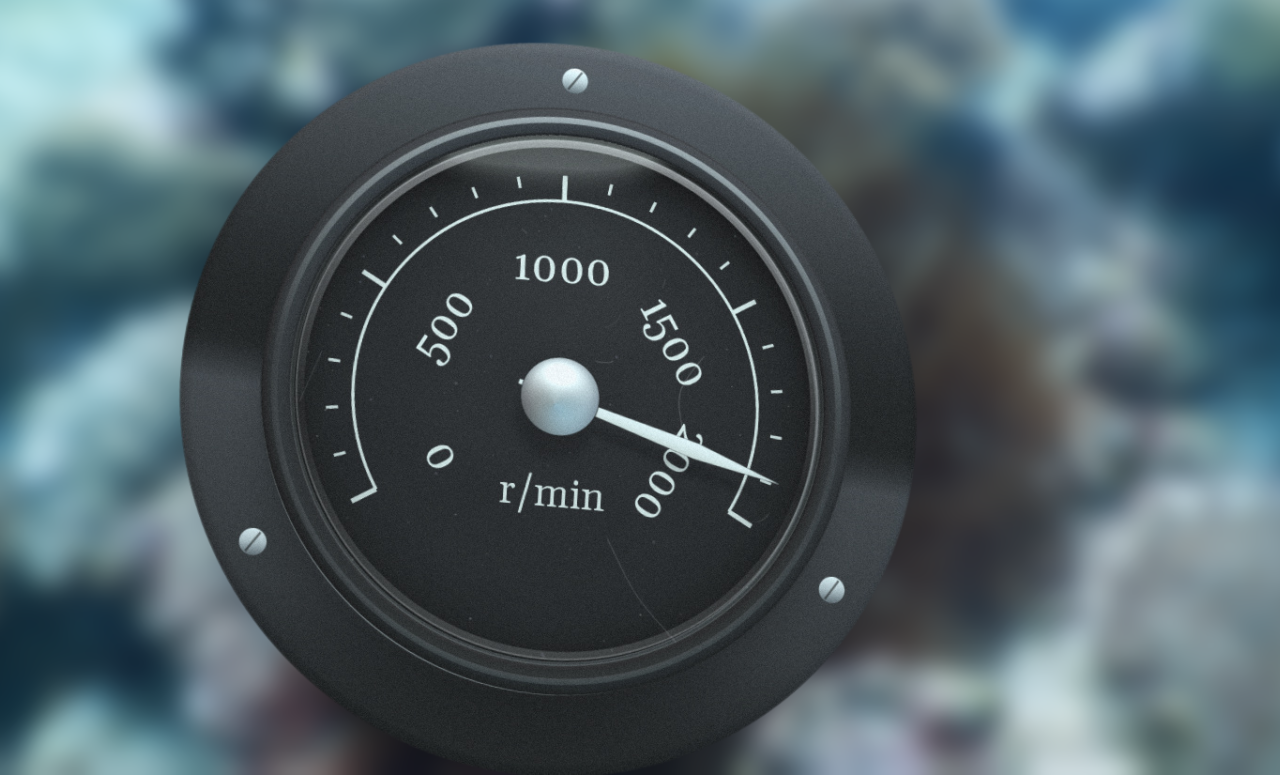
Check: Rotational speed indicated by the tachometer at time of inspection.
1900 rpm
